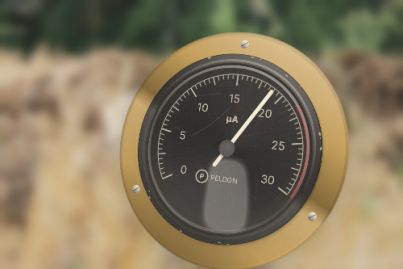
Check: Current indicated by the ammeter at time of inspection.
19 µA
